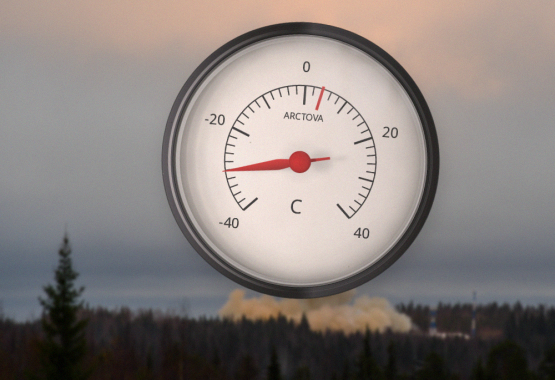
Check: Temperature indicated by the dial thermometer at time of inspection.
-30 °C
